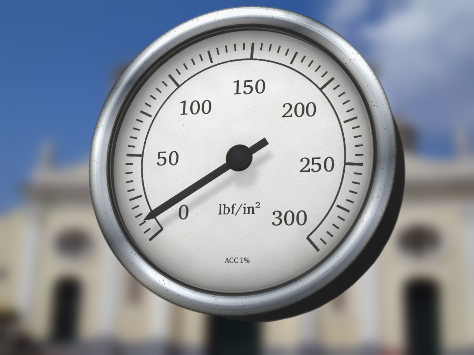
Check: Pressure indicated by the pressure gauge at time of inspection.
10 psi
